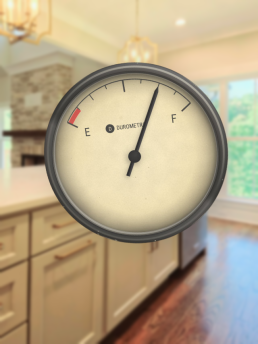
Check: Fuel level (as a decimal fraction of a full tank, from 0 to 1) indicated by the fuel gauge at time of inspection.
0.75
